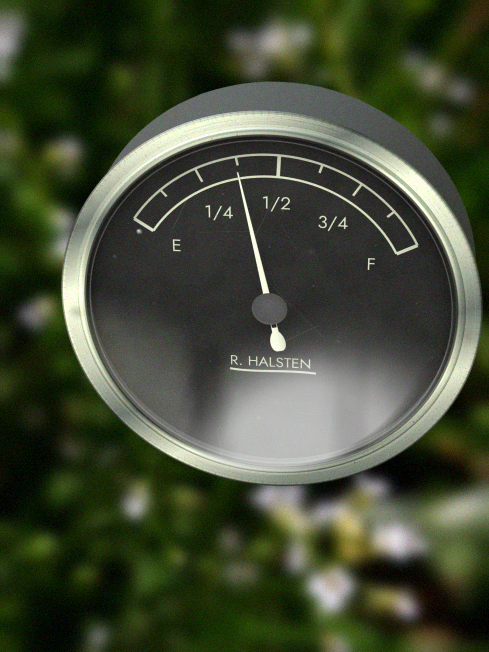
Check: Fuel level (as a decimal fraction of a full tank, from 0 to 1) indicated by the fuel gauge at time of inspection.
0.375
